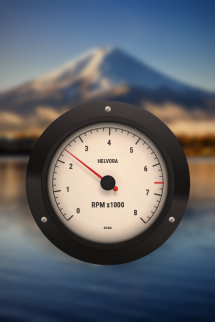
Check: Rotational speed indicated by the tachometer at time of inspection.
2400 rpm
